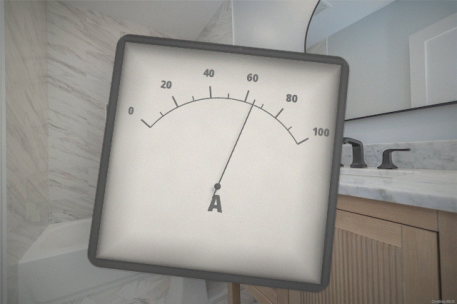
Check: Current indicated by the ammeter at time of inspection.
65 A
